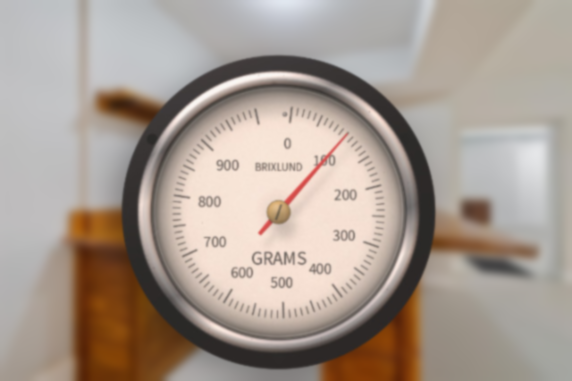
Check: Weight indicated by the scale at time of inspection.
100 g
